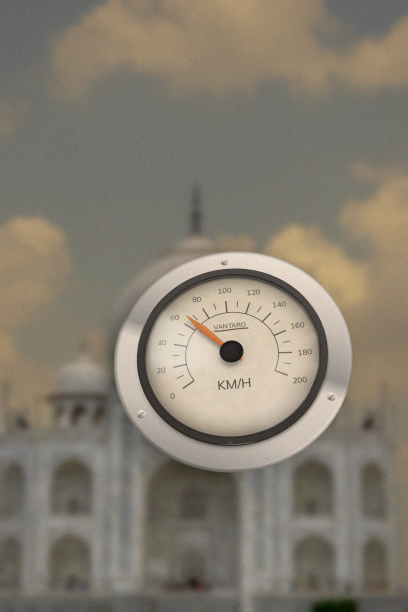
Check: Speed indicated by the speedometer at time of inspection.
65 km/h
